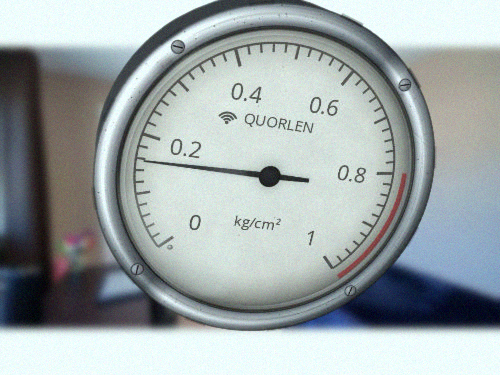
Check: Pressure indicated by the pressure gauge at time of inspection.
0.16 kg/cm²
